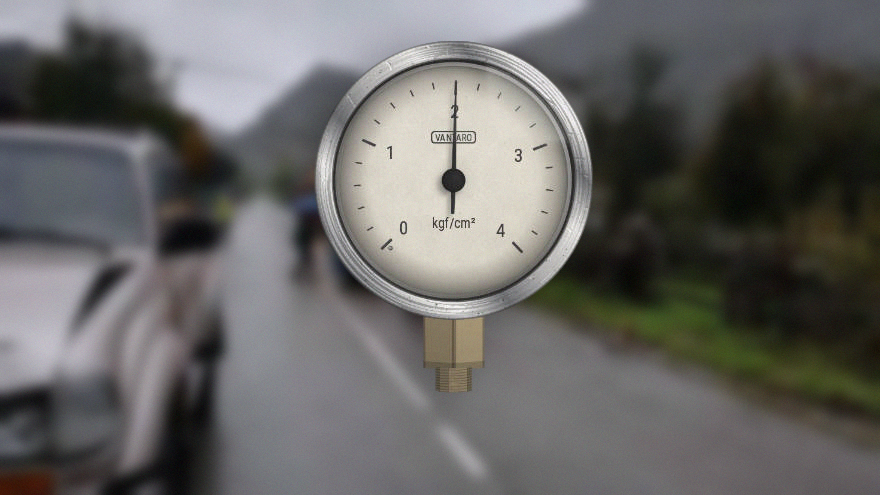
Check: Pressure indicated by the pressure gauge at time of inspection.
2 kg/cm²
